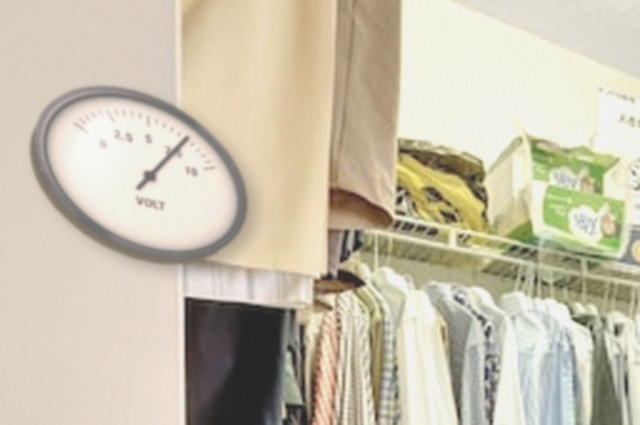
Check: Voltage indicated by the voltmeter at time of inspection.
7.5 V
